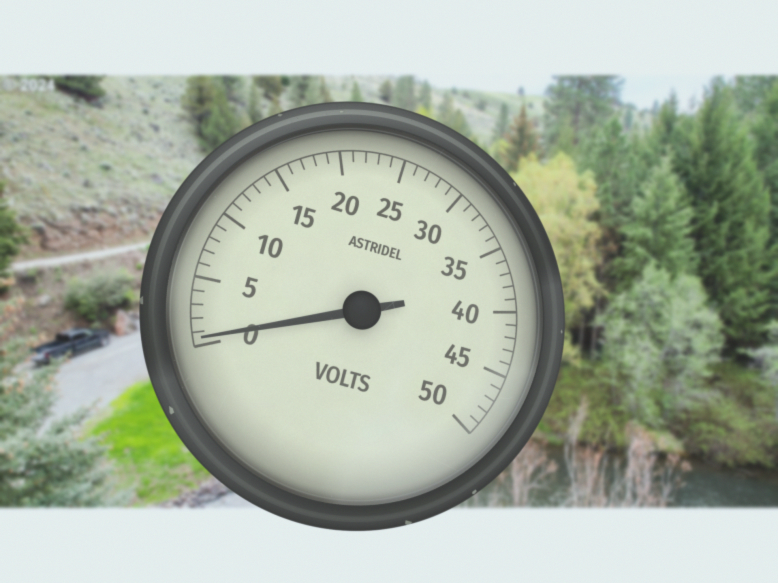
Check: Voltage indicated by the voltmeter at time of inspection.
0.5 V
